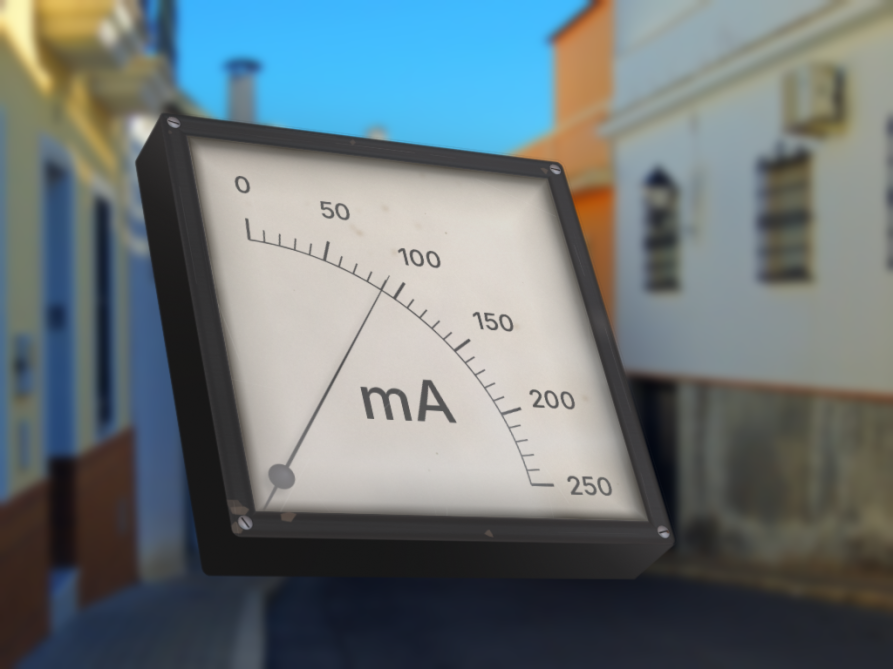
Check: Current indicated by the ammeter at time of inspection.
90 mA
